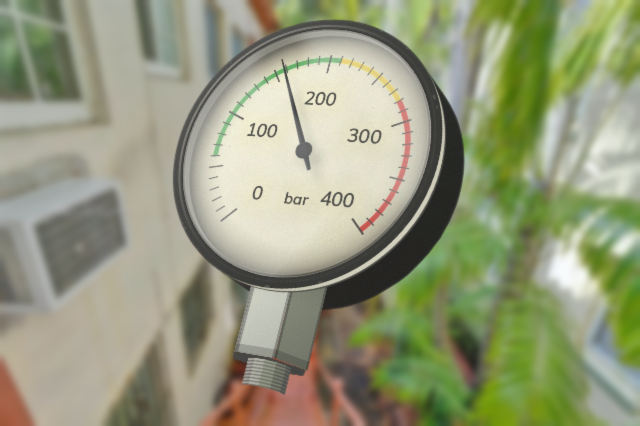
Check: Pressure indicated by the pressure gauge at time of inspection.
160 bar
